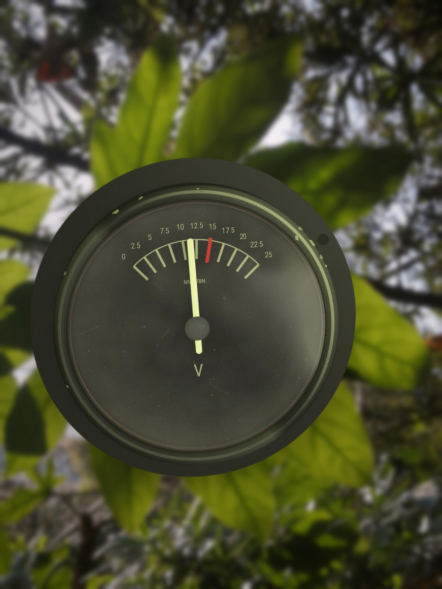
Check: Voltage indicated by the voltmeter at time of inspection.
11.25 V
